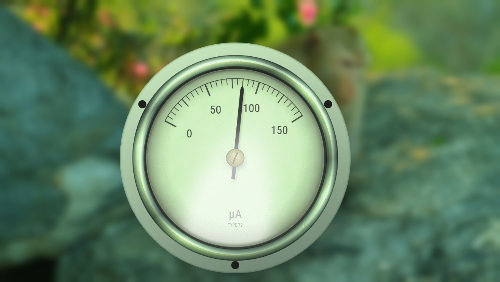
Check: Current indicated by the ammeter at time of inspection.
85 µA
